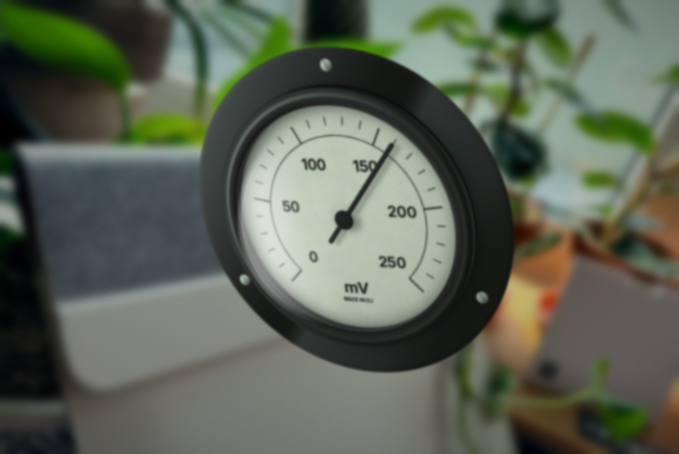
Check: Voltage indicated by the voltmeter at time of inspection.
160 mV
